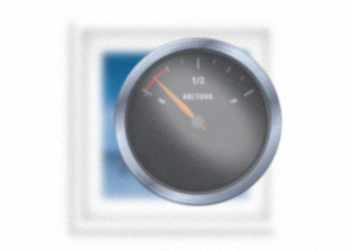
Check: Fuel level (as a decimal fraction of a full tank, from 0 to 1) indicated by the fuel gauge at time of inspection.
0.125
